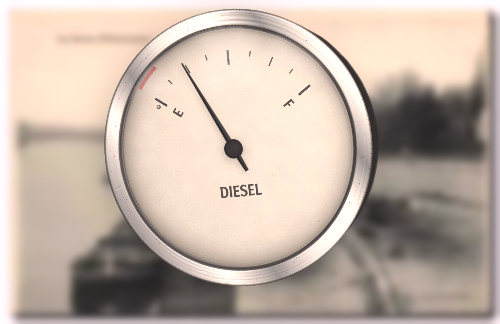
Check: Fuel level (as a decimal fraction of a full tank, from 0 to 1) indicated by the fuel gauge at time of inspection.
0.25
